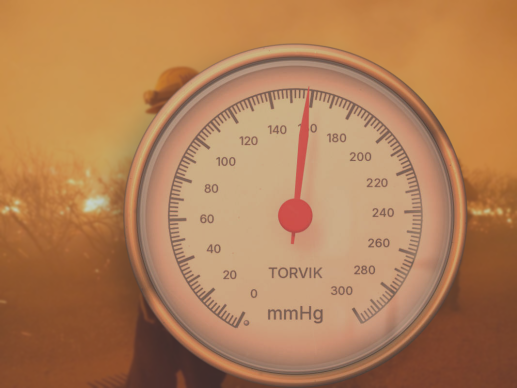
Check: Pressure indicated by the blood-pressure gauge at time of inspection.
158 mmHg
